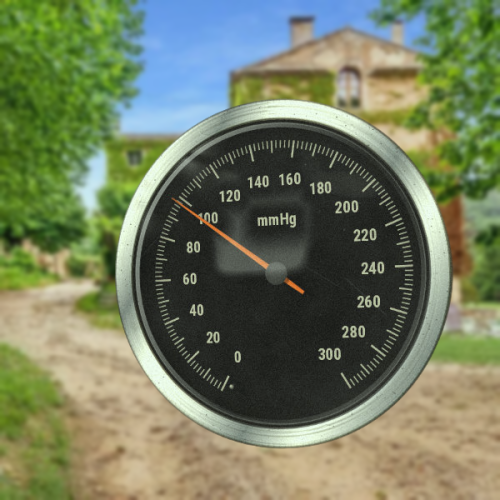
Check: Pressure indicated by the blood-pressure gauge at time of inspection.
98 mmHg
